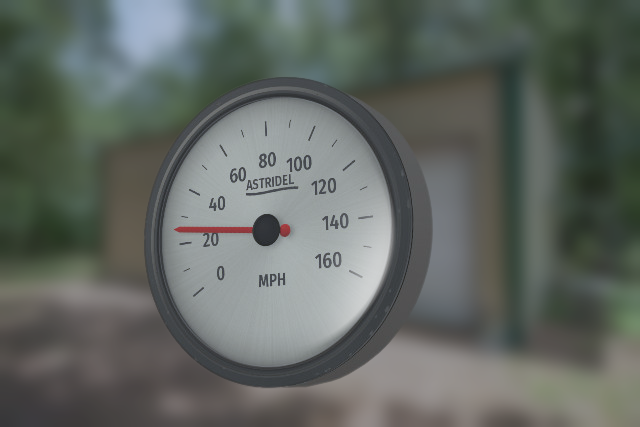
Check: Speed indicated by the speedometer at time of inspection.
25 mph
